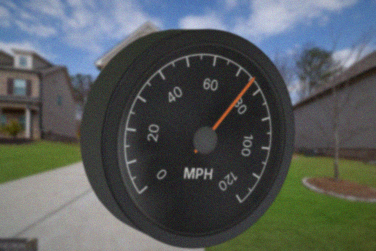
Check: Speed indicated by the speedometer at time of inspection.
75 mph
